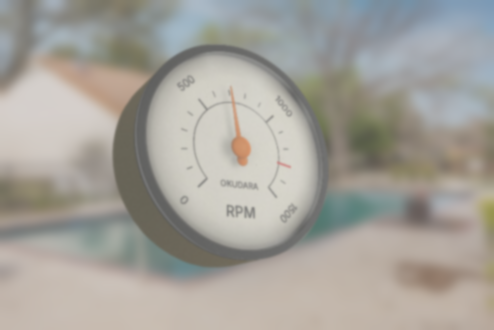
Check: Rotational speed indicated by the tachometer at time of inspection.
700 rpm
